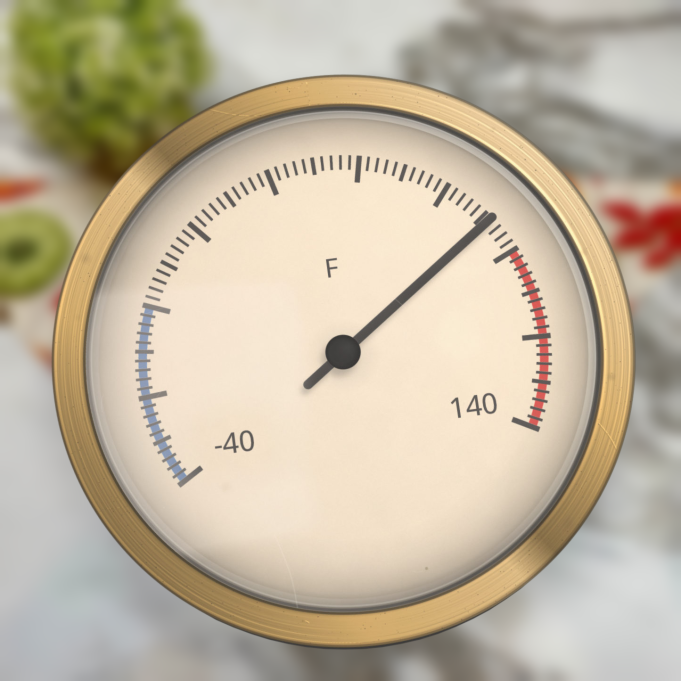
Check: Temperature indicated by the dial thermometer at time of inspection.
92 °F
